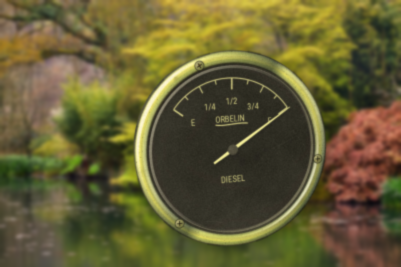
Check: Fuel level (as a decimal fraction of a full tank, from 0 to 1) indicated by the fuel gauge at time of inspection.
1
